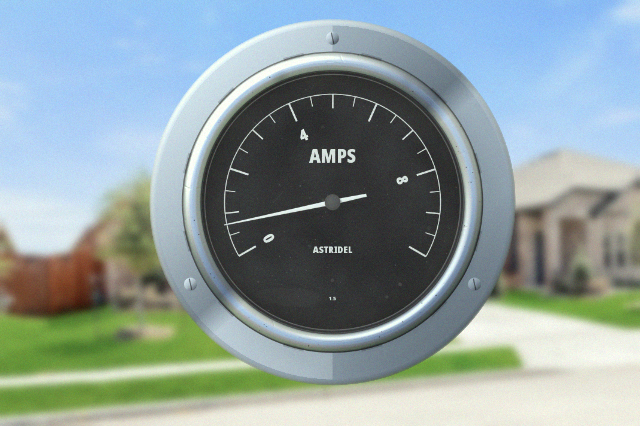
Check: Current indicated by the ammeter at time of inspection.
0.75 A
